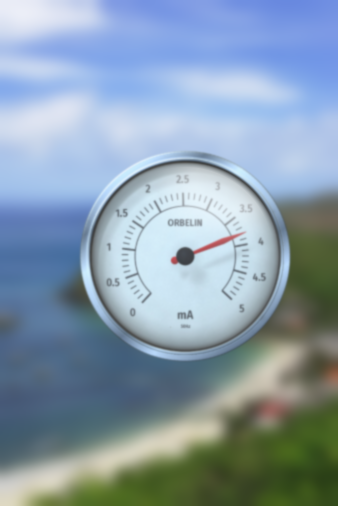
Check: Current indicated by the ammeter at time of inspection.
3.8 mA
